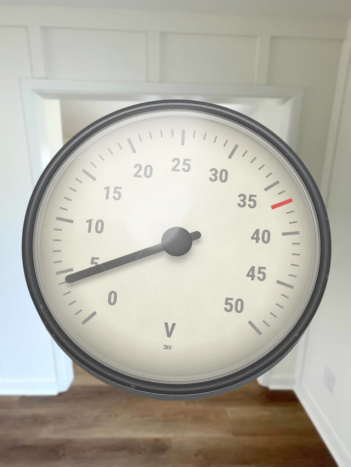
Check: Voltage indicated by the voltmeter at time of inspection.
4 V
